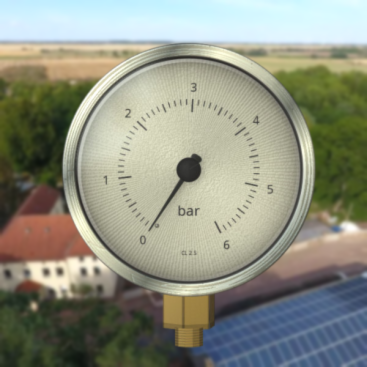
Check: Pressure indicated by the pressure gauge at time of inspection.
0 bar
